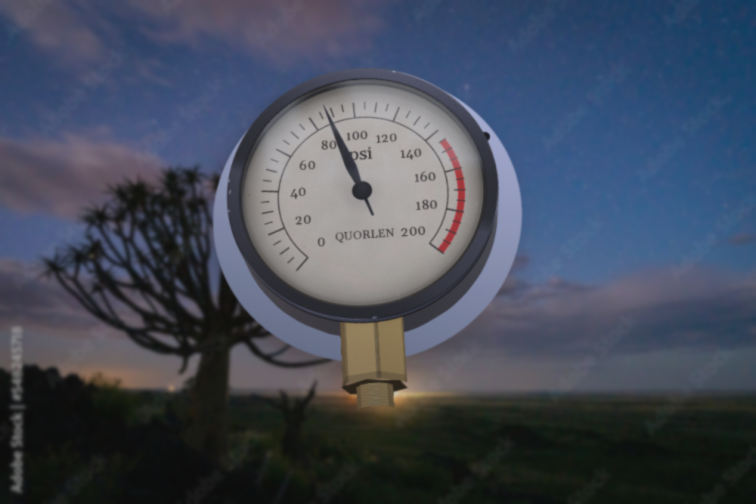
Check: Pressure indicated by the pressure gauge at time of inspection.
87.5 psi
